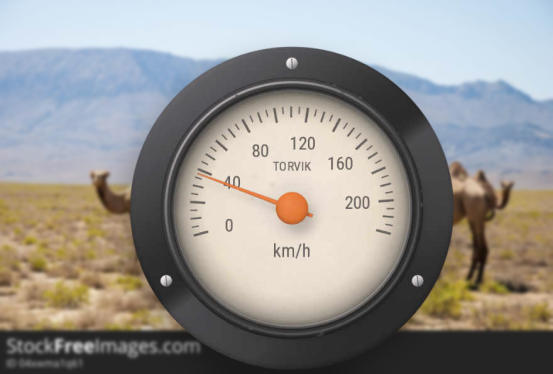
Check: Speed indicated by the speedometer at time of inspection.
37.5 km/h
